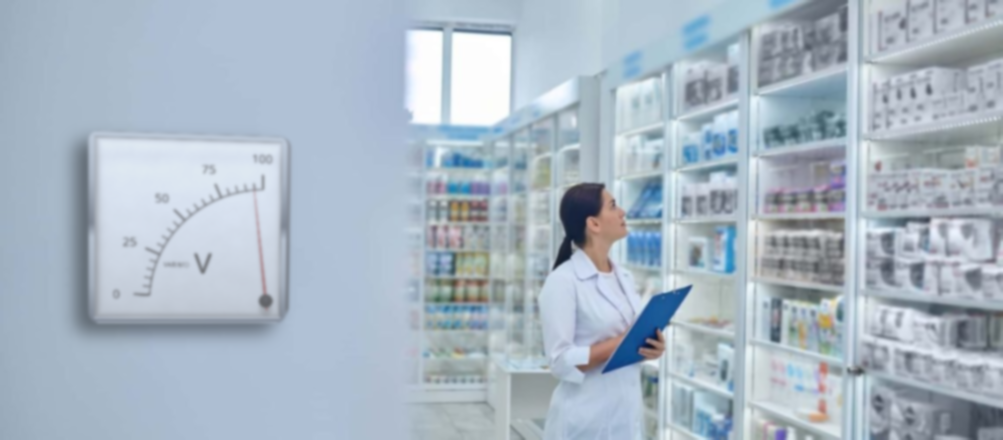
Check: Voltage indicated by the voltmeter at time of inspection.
95 V
